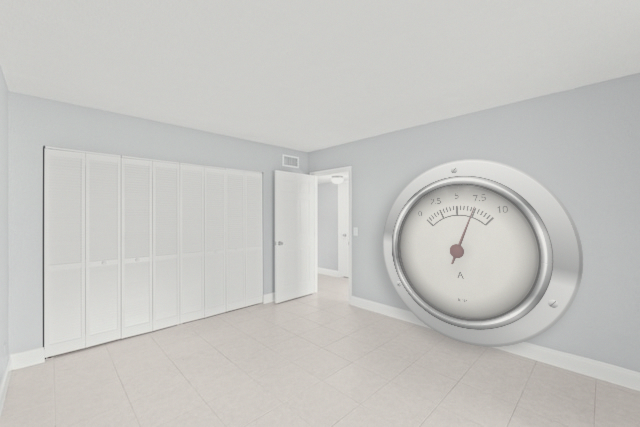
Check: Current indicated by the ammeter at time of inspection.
7.5 A
